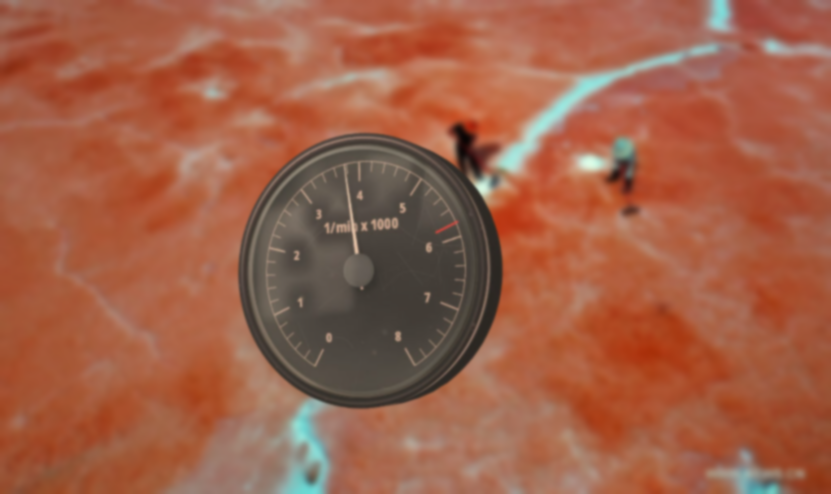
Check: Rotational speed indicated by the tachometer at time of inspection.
3800 rpm
